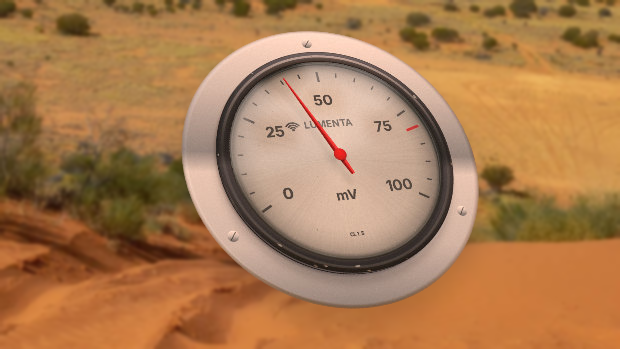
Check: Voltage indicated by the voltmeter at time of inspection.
40 mV
